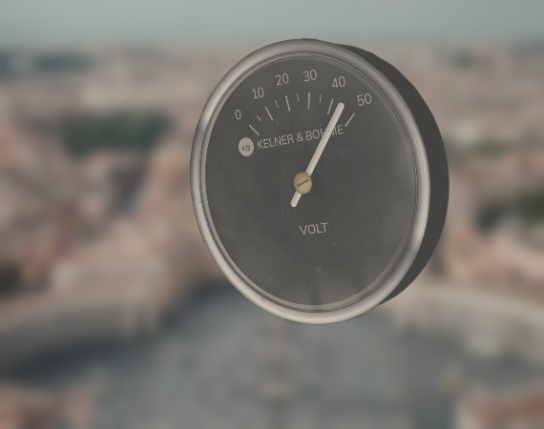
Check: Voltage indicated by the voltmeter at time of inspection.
45 V
